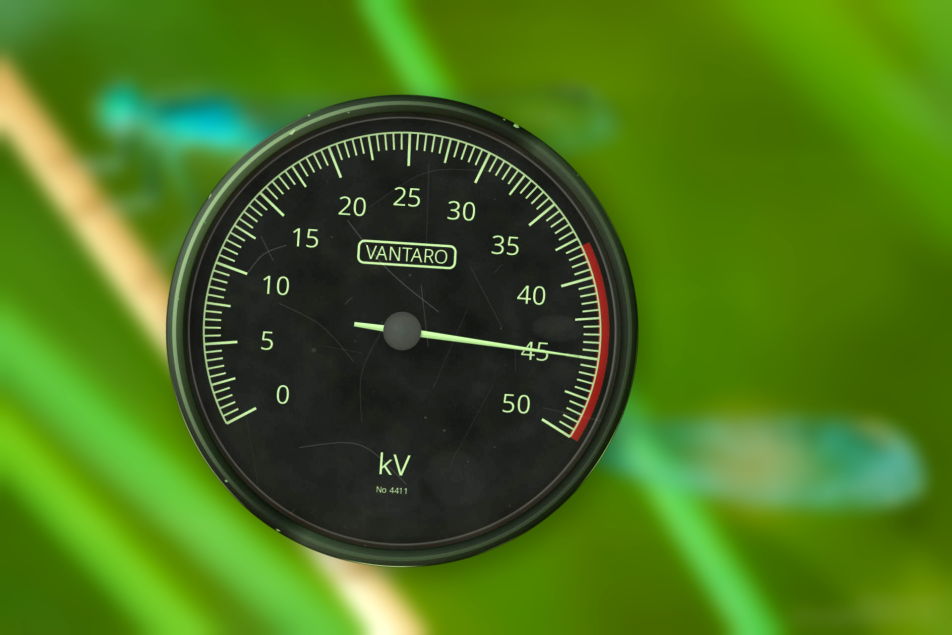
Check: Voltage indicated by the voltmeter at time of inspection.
45 kV
